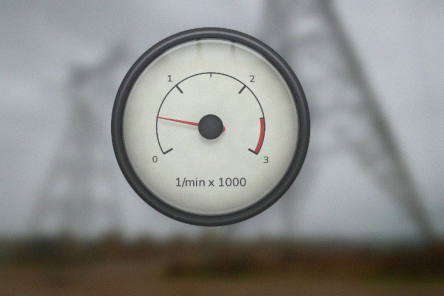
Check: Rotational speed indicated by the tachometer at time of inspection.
500 rpm
